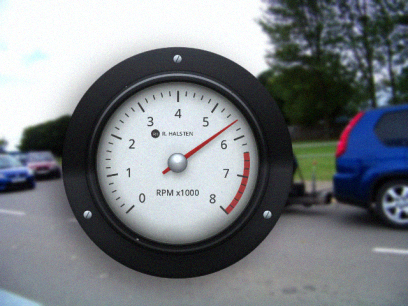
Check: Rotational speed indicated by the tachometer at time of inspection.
5600 rpm
